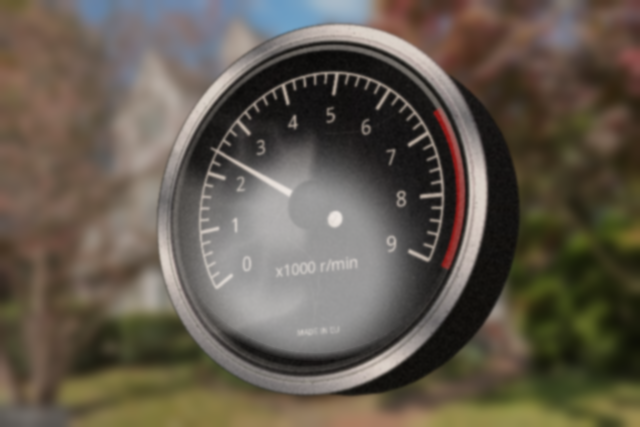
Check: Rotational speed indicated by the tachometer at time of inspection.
2400 rpm
